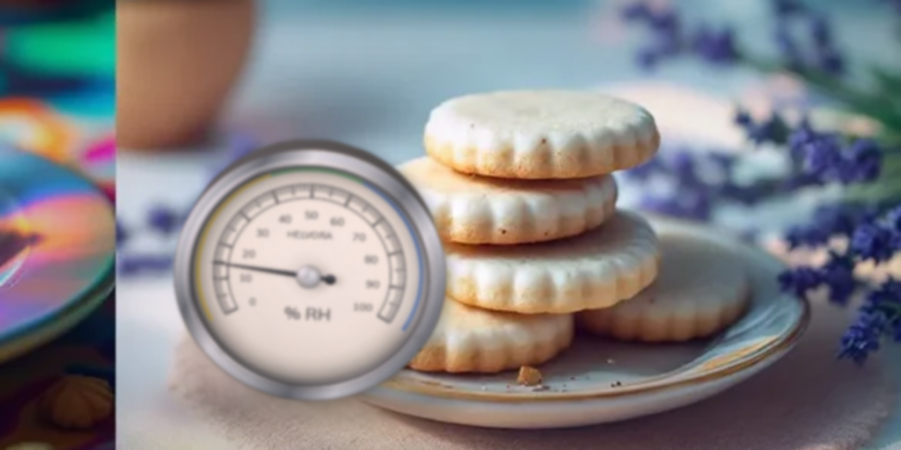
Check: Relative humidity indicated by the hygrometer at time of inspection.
15 %
